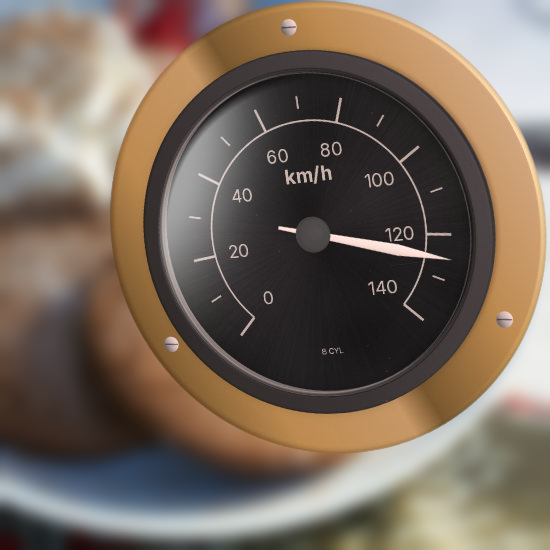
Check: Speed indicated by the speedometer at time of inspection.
125 km/h
